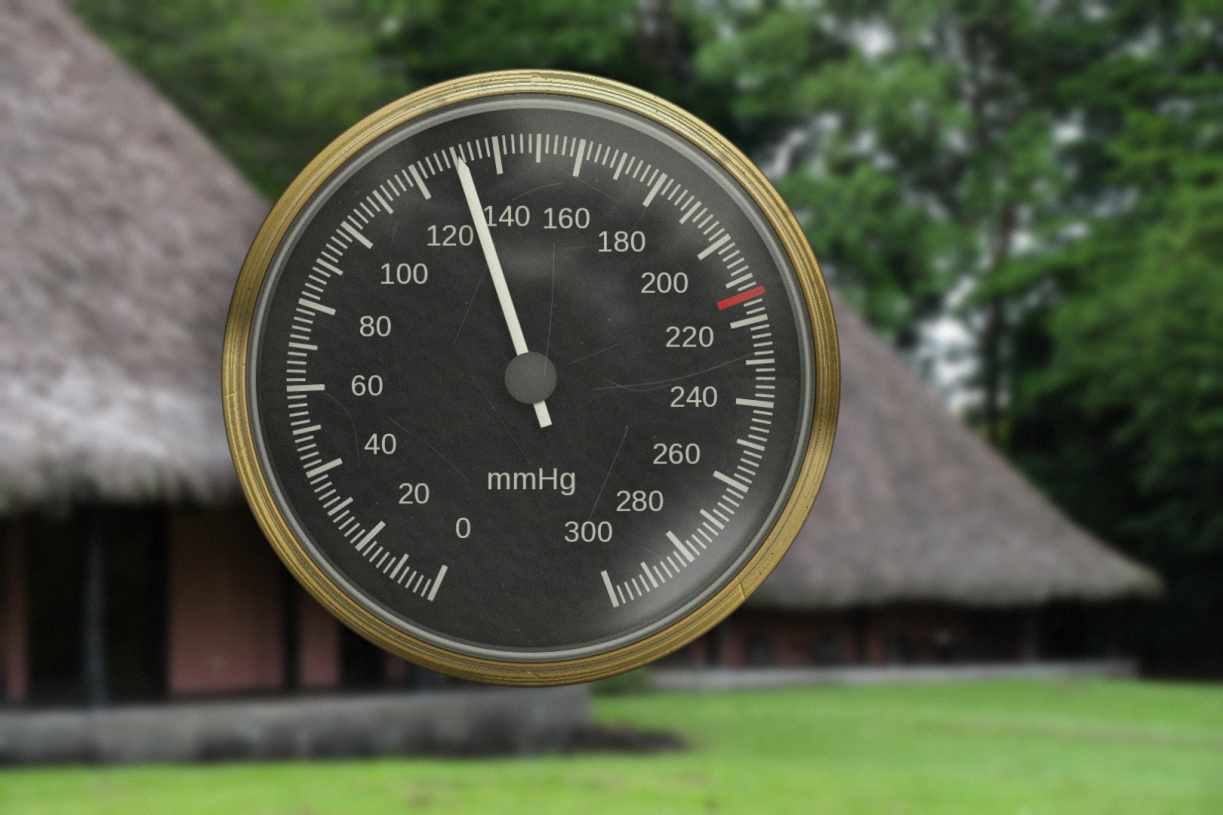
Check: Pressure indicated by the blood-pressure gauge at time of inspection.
131 mmHg
